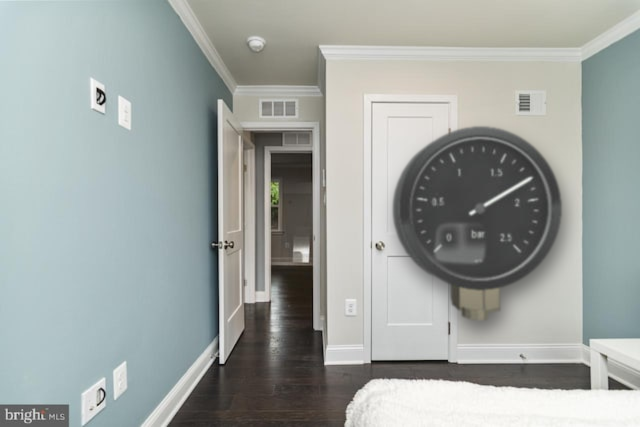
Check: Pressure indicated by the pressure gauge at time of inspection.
1.8 bar
